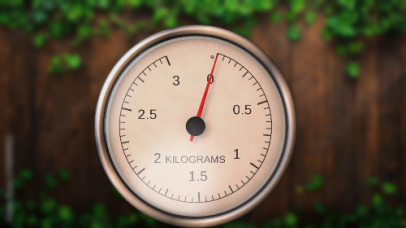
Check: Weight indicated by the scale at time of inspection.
0 kg
